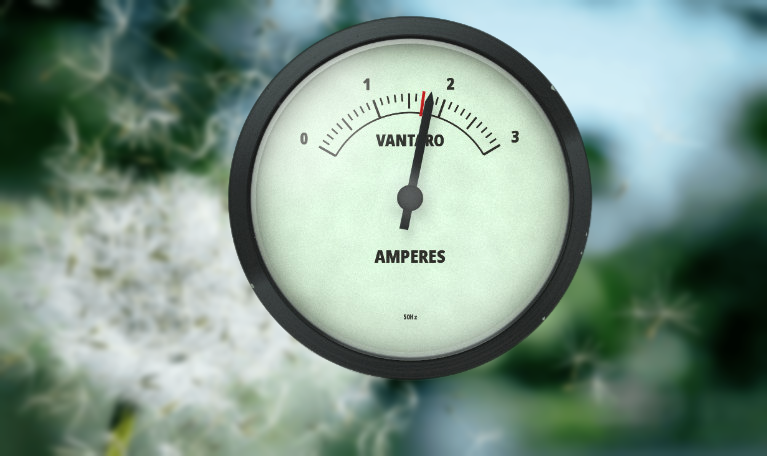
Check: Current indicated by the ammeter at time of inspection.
1.8 A
